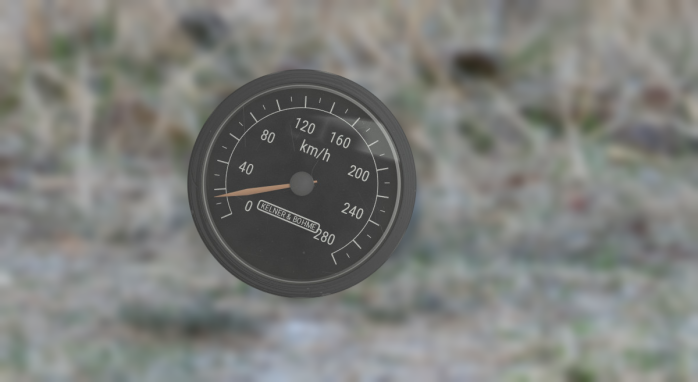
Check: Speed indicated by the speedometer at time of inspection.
15 km/h
